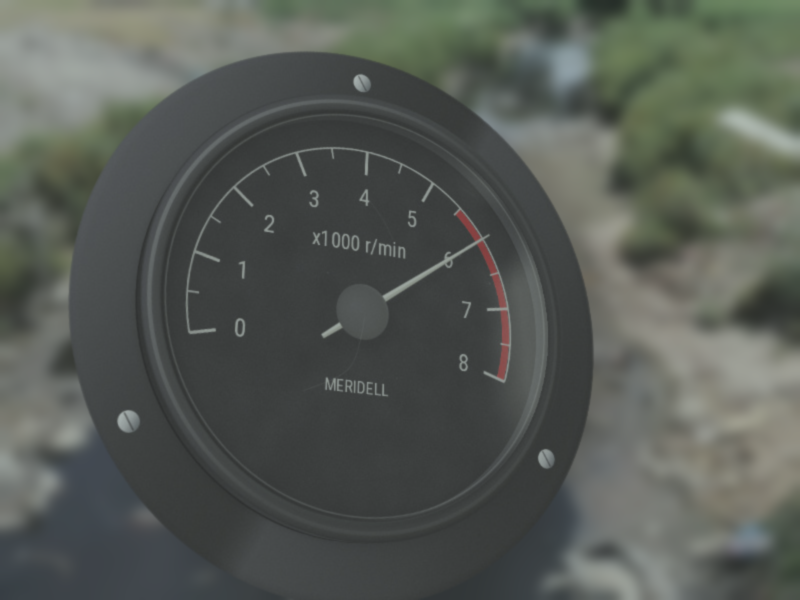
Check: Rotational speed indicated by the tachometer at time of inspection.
6000 rpm
